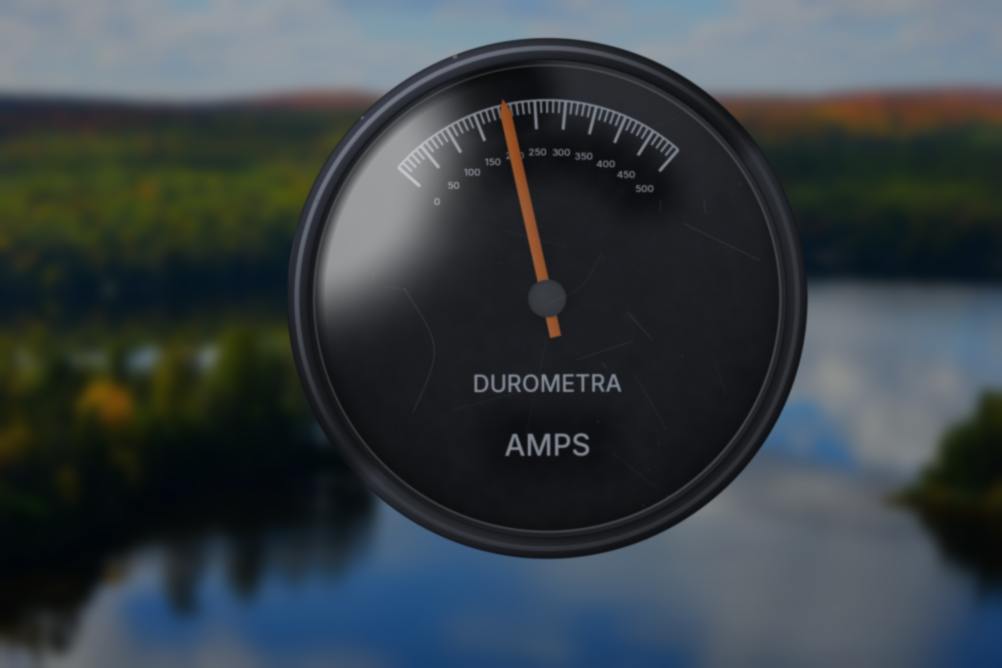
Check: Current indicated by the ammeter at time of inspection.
200 A
